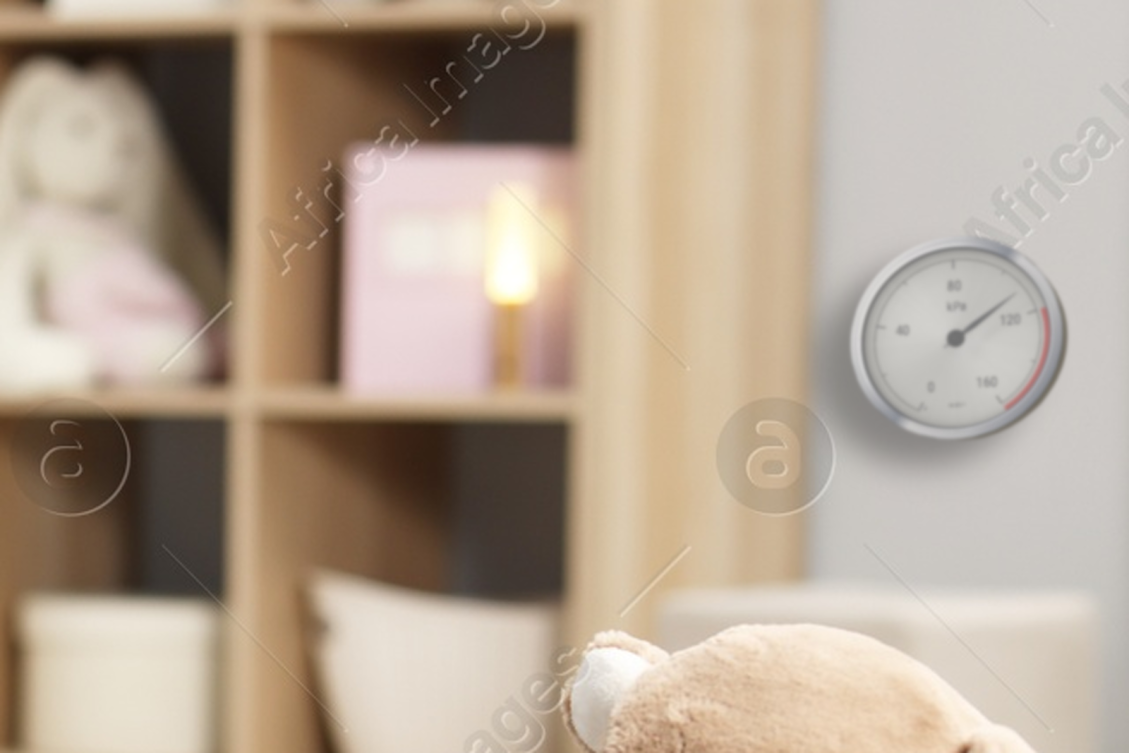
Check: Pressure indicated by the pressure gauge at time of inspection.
110 kPa
